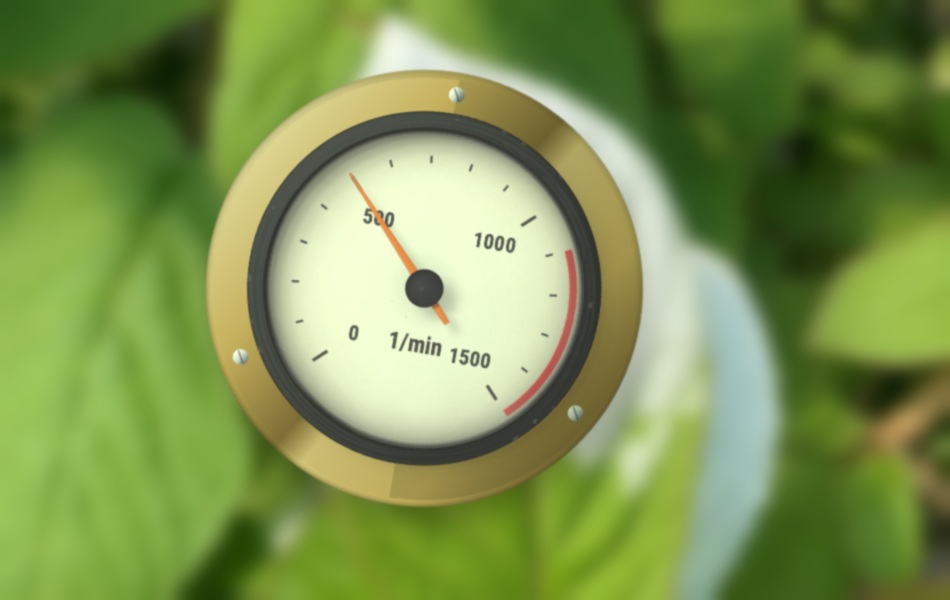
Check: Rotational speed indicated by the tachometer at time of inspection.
500 rpm
